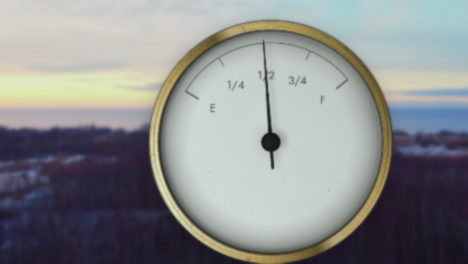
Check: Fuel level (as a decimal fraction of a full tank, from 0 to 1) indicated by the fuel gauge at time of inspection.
0.5
